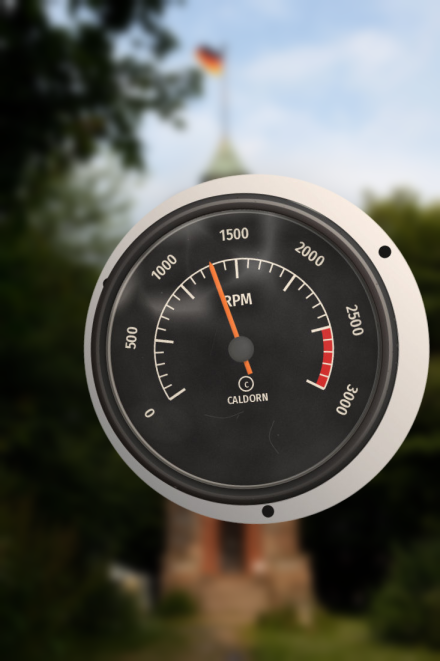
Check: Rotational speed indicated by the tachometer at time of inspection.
1300 rpm
